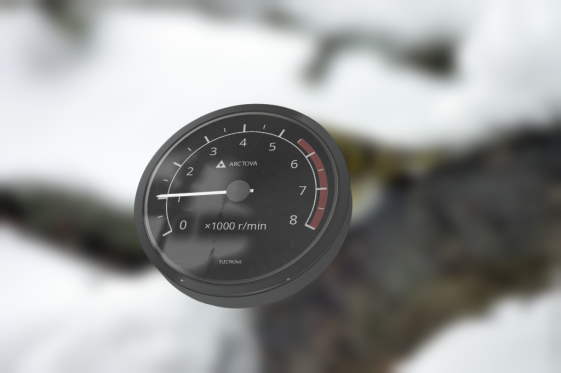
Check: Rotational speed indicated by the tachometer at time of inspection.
1000 rpm
